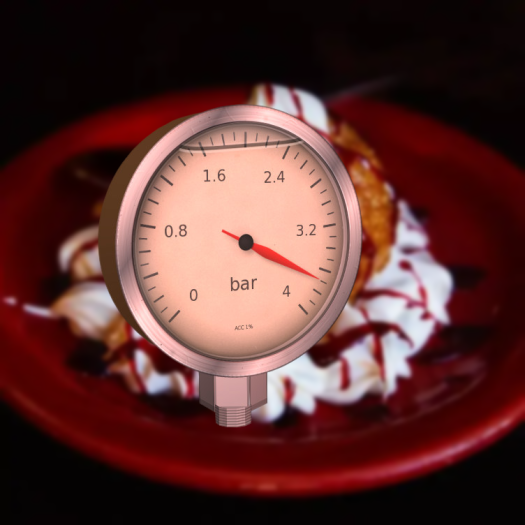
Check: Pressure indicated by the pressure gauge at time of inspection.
3.7 bar
